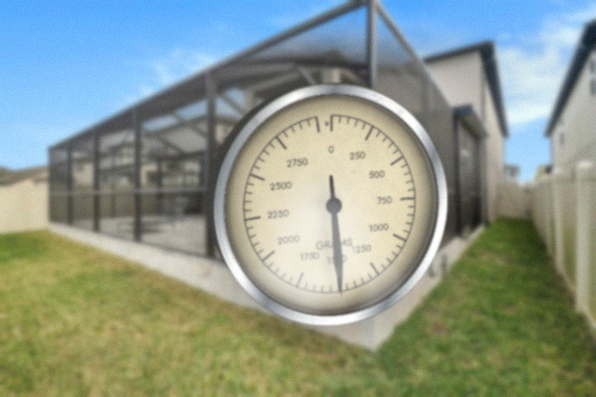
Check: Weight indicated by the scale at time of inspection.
1500 g
